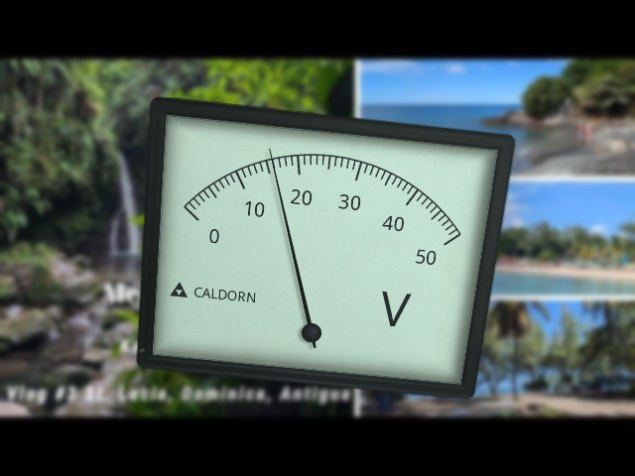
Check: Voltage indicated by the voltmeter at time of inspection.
16 V
